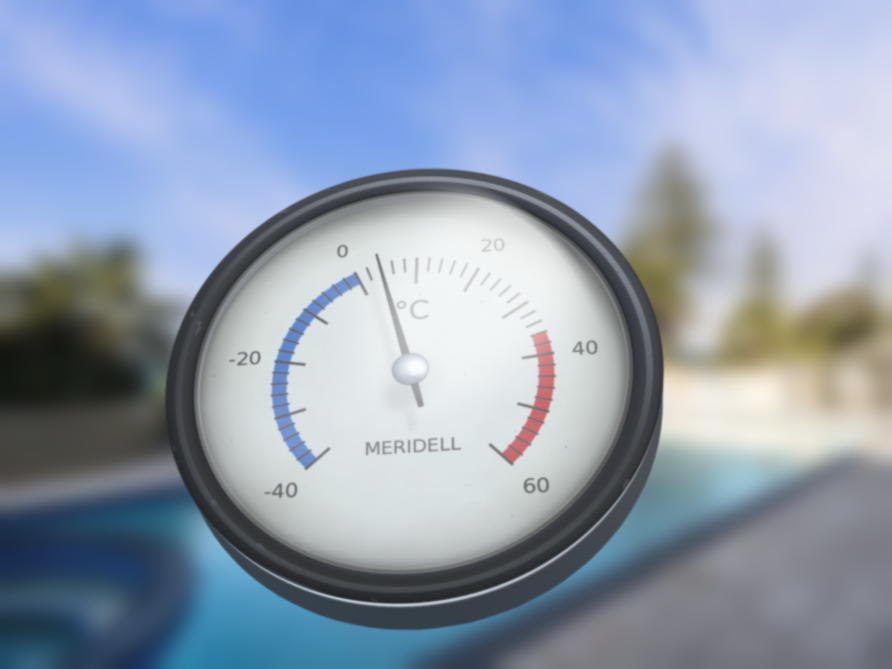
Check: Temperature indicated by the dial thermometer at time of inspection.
4 °C
